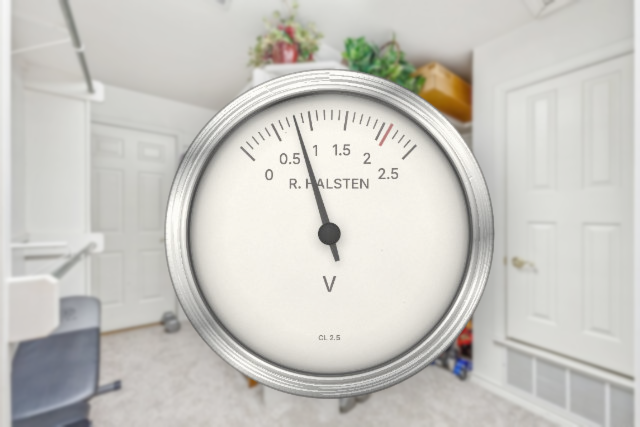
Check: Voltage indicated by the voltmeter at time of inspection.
0.8 V
